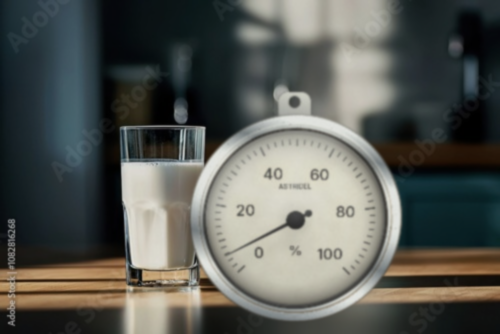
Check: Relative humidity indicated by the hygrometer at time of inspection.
6 %
